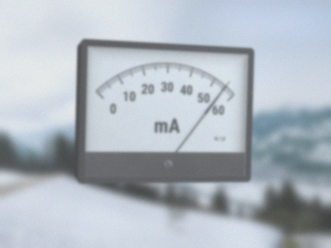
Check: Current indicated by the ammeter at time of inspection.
55 mA
